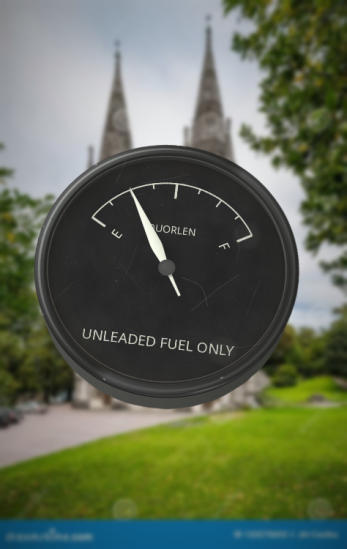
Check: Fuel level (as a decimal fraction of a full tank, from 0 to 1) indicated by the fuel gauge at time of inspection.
0.25
